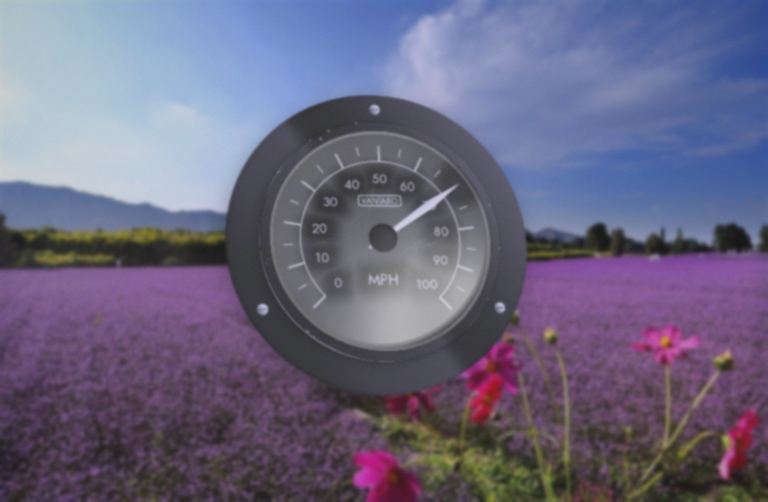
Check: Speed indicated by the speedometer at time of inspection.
70 mph
